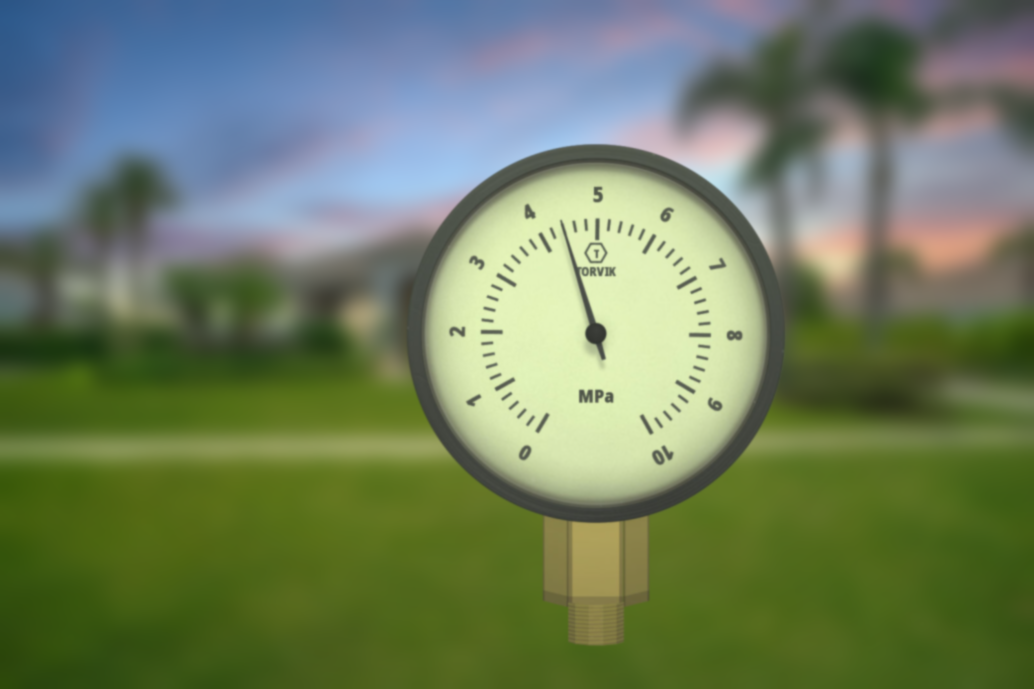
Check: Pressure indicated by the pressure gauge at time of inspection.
4.4 MPa
